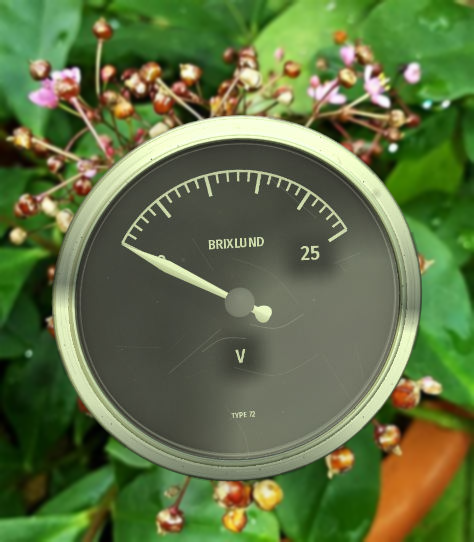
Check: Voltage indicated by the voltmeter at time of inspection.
0 V
